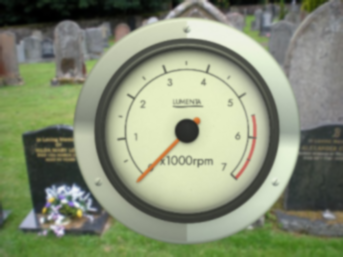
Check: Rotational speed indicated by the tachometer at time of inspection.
0 rpm
